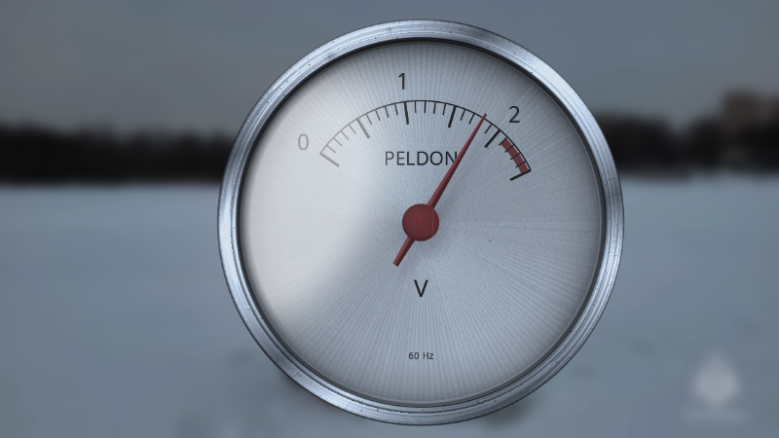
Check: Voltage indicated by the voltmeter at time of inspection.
1.8 V
